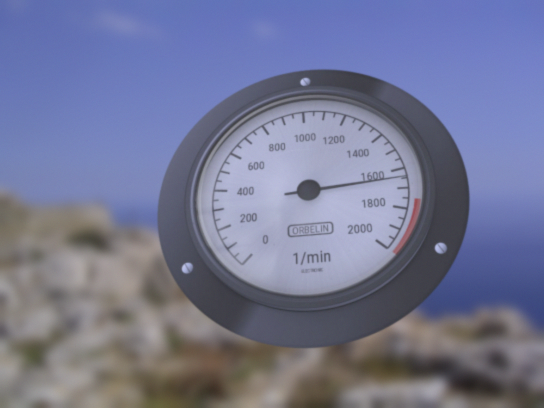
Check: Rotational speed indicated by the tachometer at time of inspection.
1650 rpm
